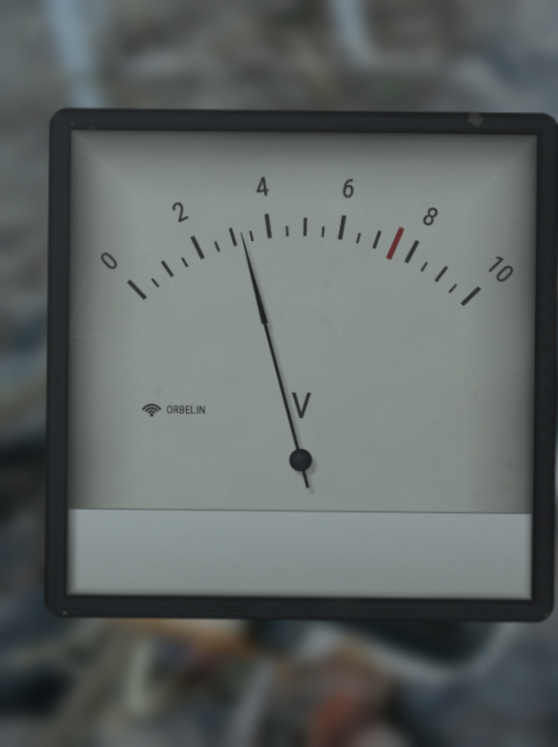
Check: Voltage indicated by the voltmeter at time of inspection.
3.25 V
